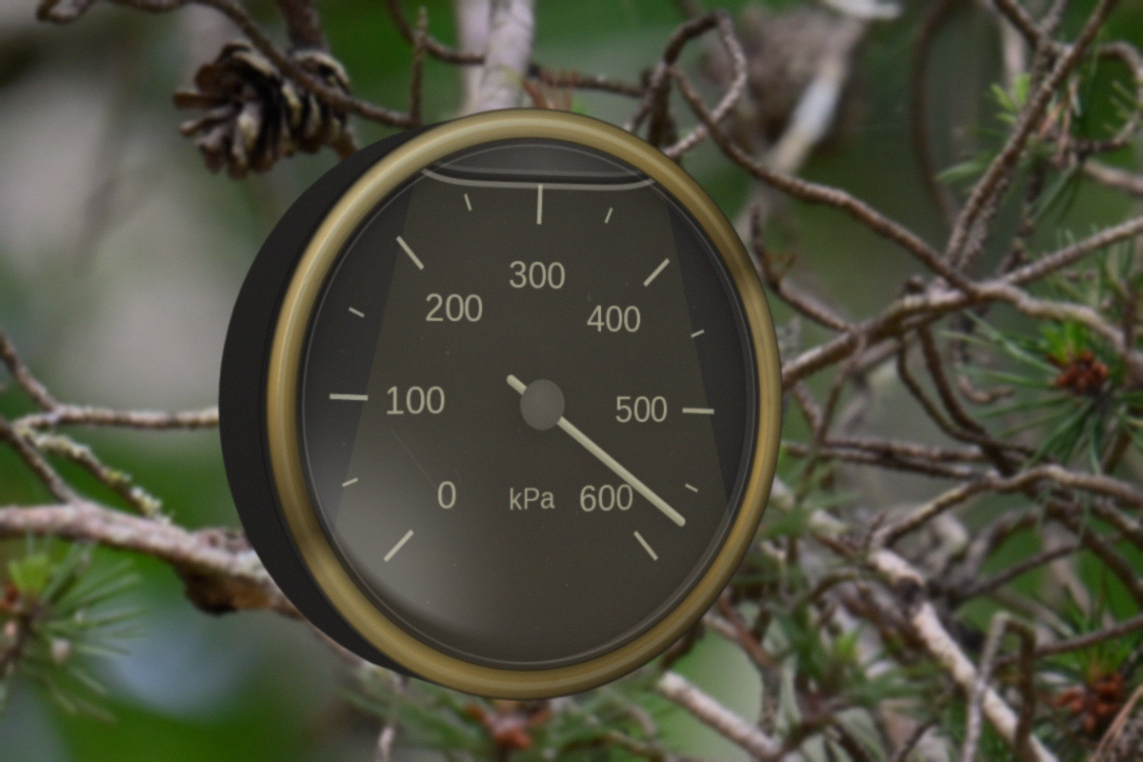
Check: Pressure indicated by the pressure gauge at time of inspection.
575 kPa
